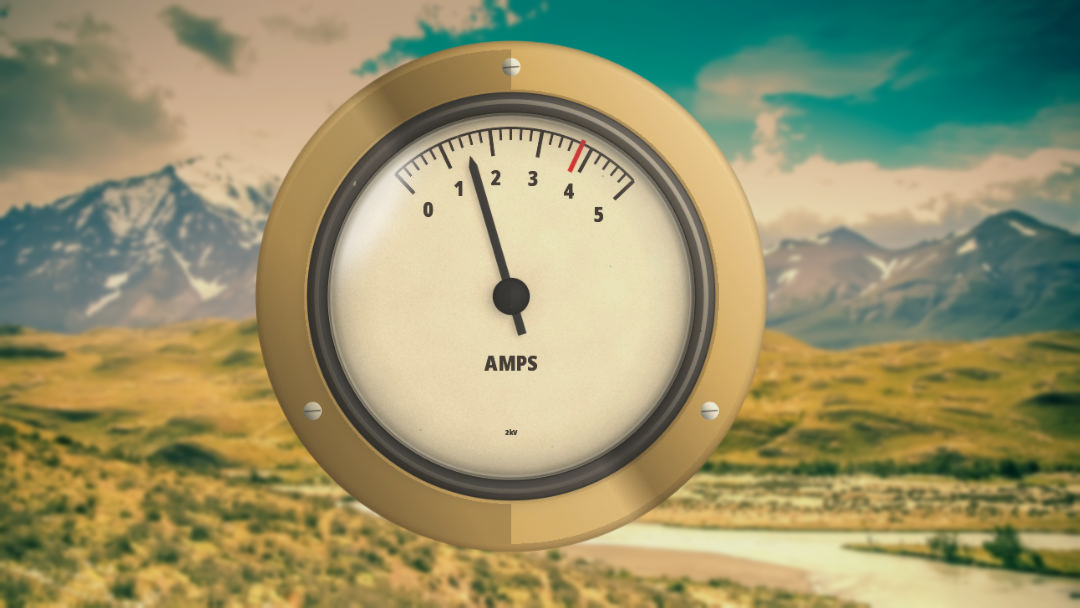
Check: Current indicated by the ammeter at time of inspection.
1.5 A
